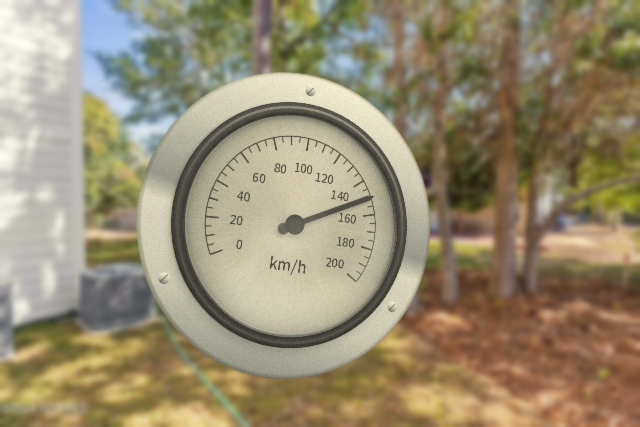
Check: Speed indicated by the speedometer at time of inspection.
150 km/h
